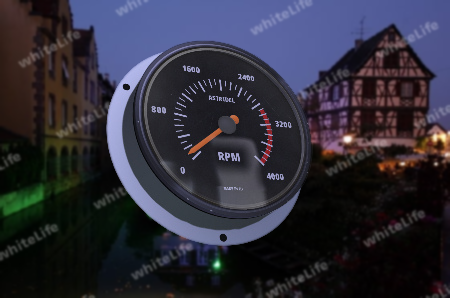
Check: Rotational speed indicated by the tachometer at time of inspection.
100 rpm
